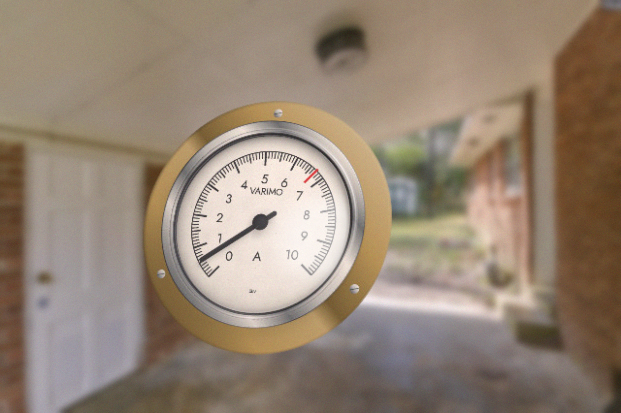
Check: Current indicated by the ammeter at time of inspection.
0.5 A
